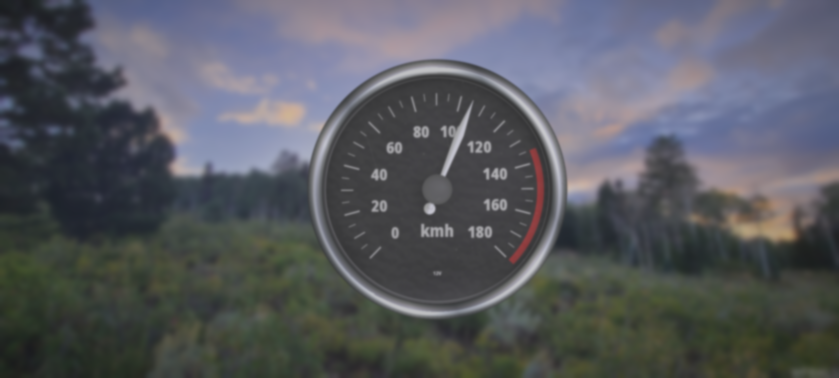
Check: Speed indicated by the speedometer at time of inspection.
105 km/h
